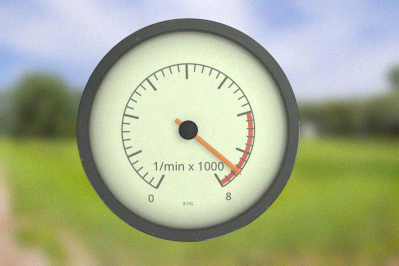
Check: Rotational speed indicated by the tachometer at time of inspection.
7500 rpm
